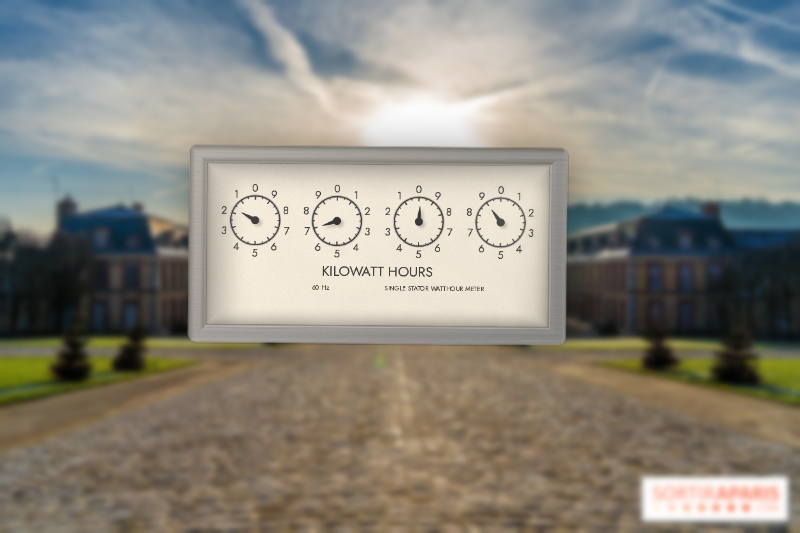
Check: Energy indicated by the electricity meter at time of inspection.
1699 kWh
